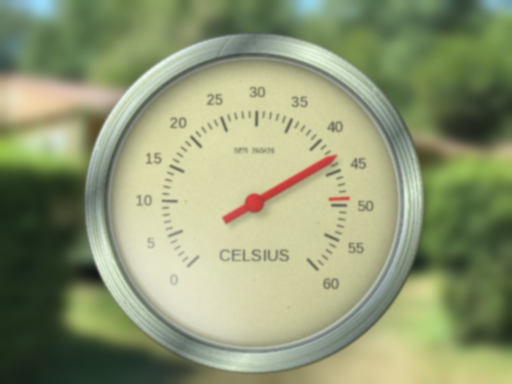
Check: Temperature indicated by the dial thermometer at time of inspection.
43 °C
